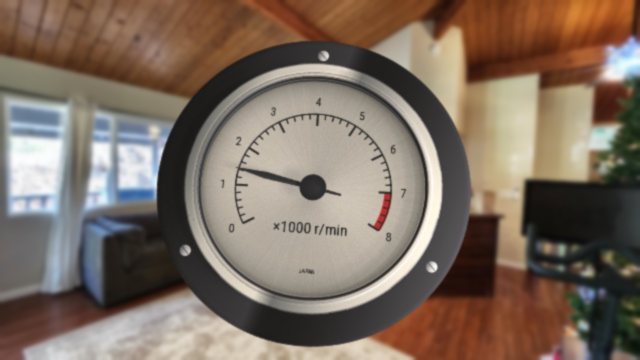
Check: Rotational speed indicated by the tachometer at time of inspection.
1400 rpm
